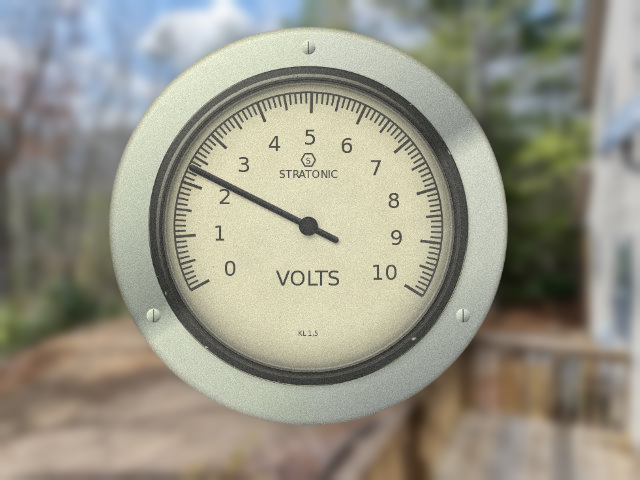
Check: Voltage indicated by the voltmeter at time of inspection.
2.3 V
